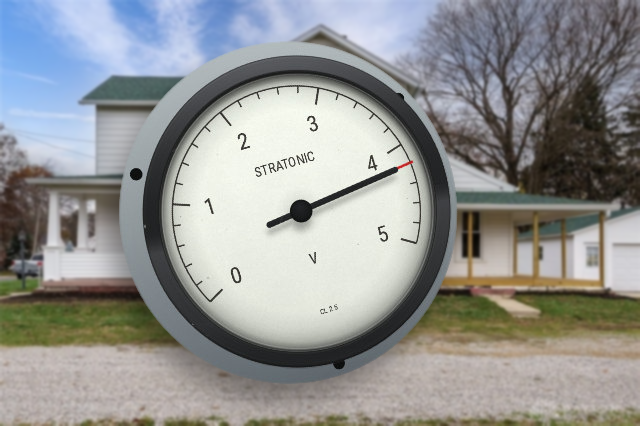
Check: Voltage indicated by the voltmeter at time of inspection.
4.2 V
